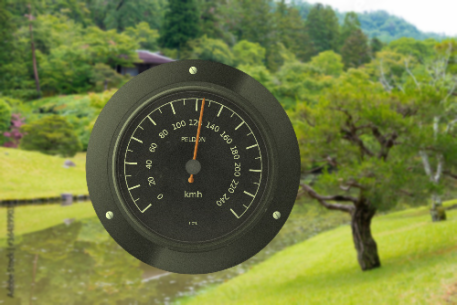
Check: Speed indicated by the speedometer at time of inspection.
125 km/h
